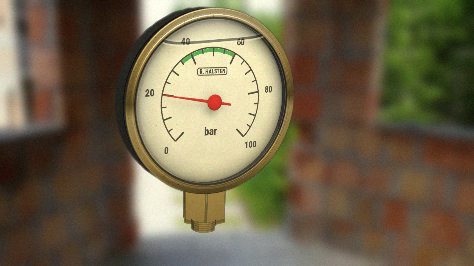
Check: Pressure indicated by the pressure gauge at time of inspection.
20 bar
